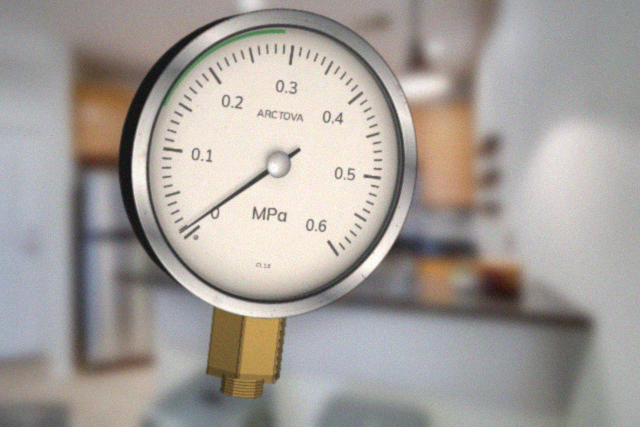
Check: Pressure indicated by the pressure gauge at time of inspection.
0.01 MPa
